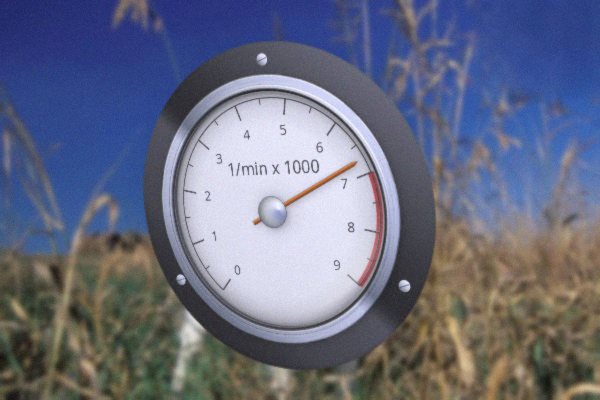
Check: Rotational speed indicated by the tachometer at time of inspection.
6750 rpm
